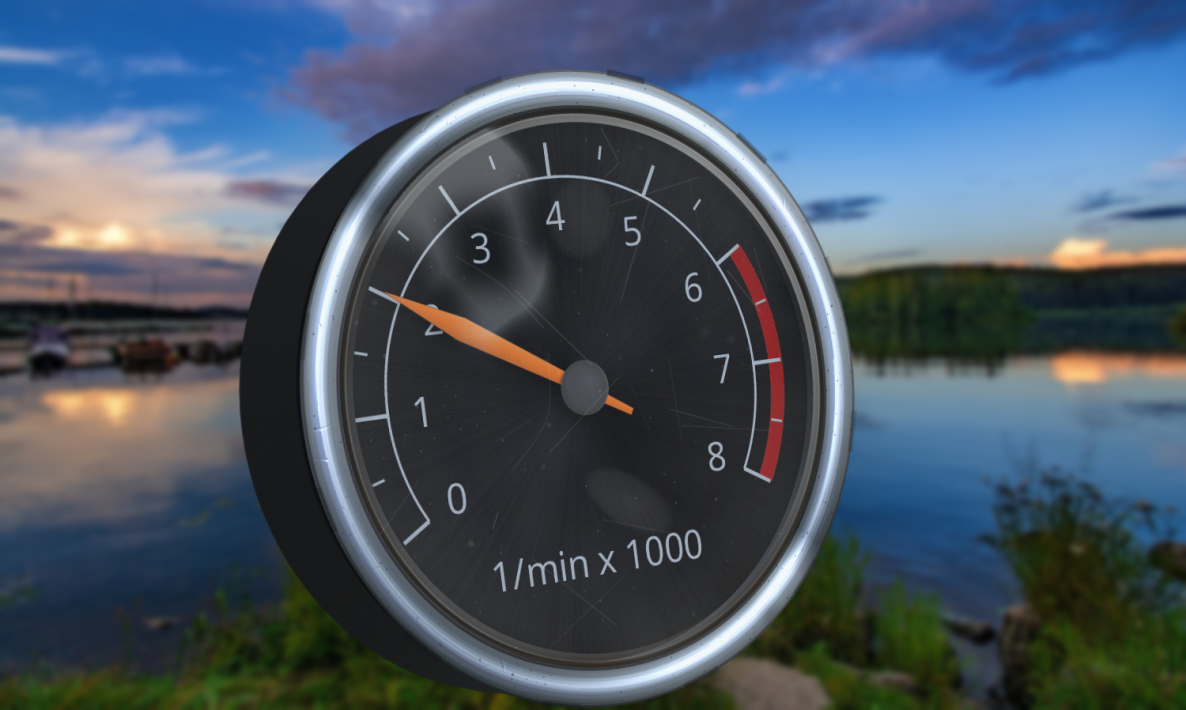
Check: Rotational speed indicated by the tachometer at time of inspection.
2000 rpm
